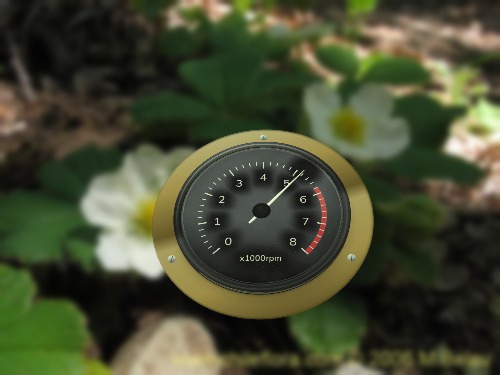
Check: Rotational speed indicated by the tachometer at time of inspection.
5200 rpm
